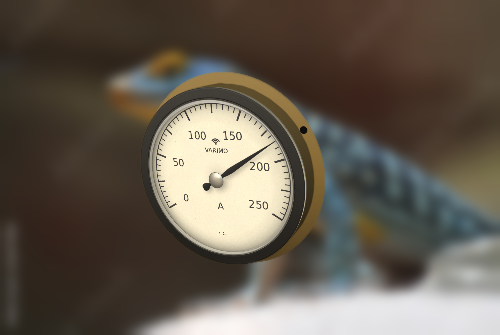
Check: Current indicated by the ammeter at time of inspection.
185 A
